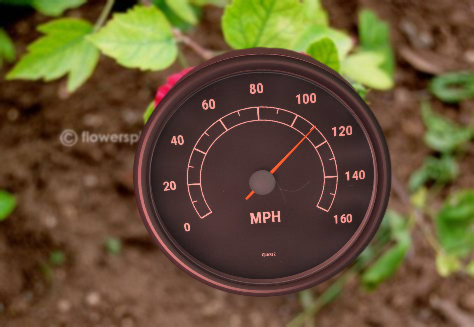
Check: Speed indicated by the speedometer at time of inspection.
110 mph
